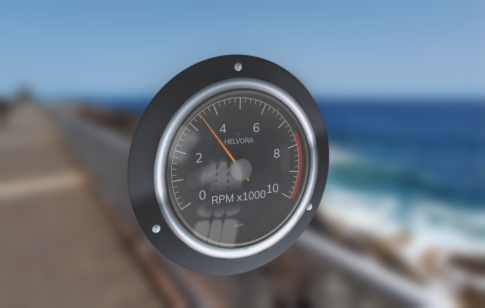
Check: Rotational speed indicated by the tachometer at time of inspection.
3400 rpm
